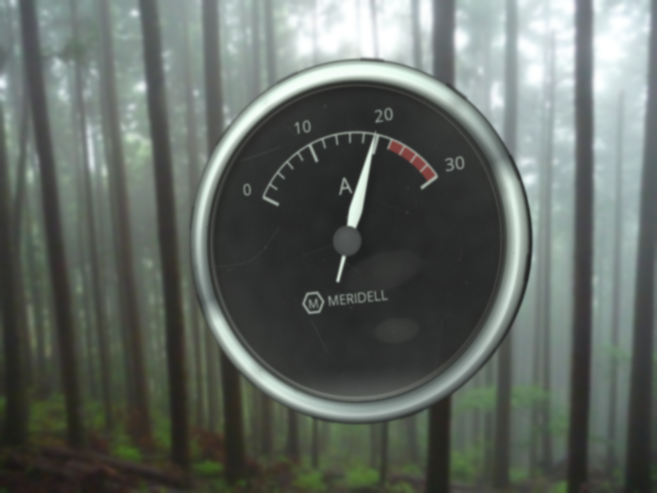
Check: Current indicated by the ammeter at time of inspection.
20 A
